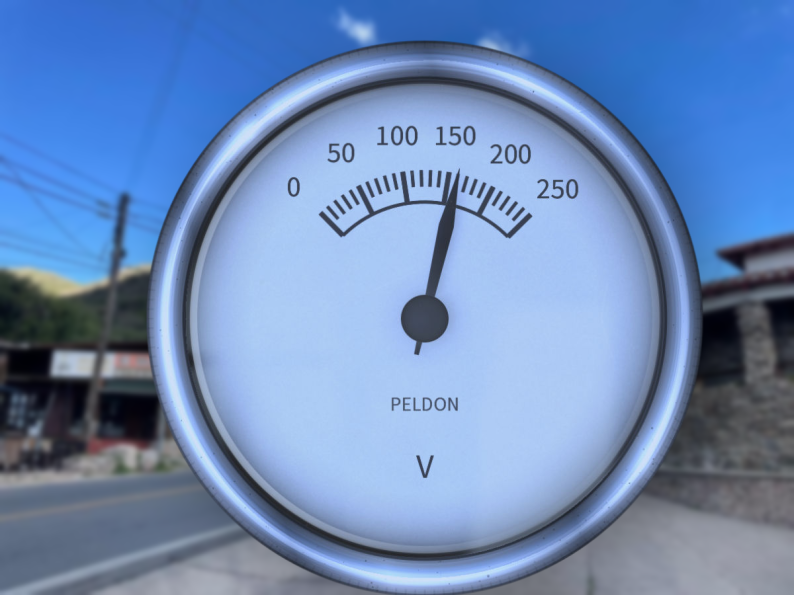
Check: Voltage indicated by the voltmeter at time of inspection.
160 V
